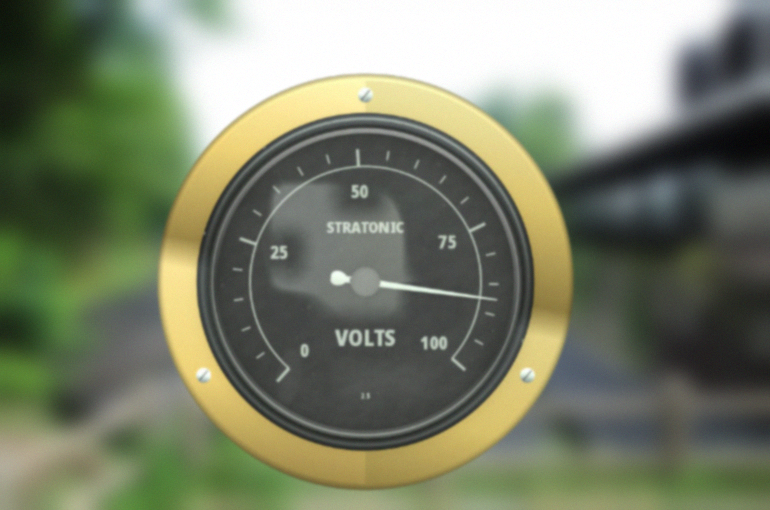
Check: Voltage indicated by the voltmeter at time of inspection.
87.5 V
